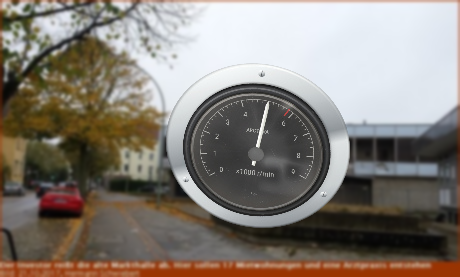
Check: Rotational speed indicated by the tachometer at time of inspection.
5000 rpm
